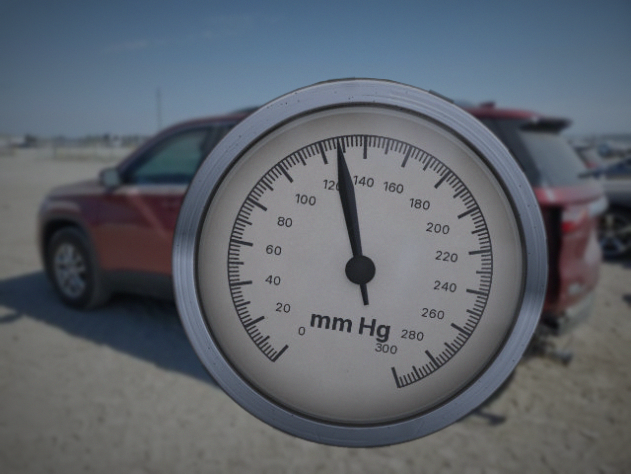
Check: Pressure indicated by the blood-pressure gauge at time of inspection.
128 mmHg
